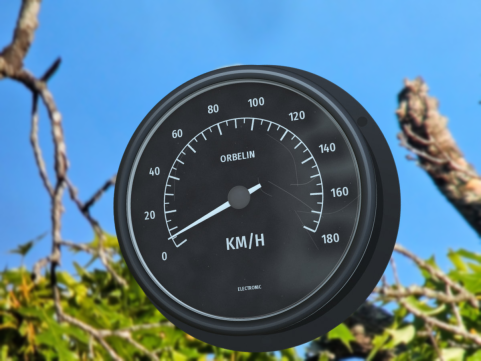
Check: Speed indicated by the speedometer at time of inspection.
5 km/h
